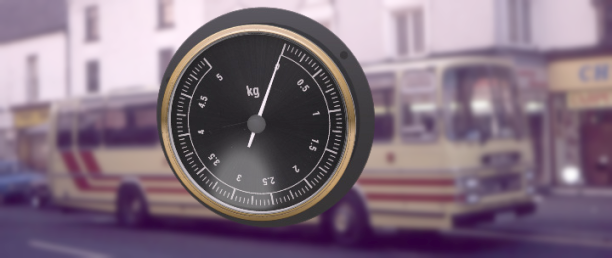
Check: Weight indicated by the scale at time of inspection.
0 kg
